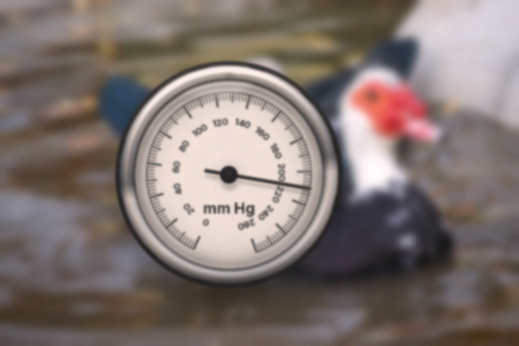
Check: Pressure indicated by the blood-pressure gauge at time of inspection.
210 mmHg
